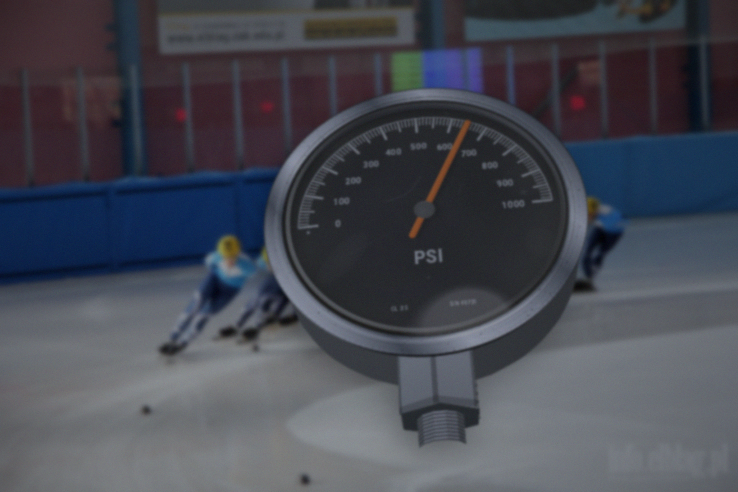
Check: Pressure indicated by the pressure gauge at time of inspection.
650 psi
